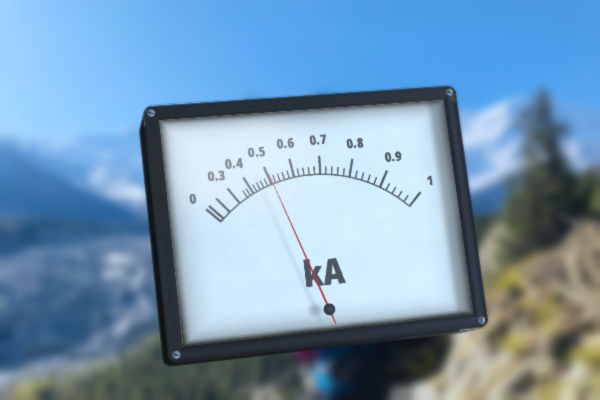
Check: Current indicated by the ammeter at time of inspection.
0.5 kA
